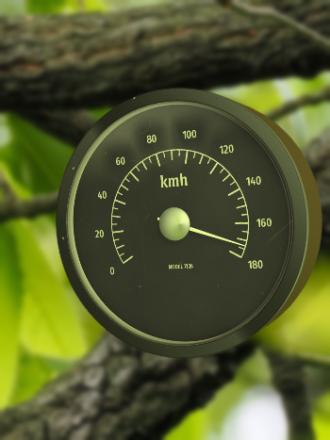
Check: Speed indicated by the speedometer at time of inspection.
172.5 km/h
